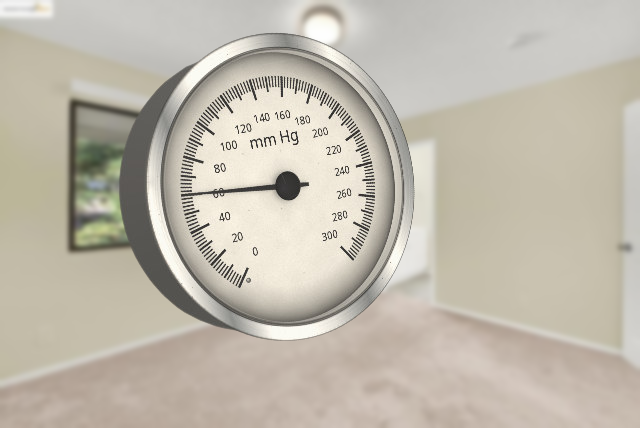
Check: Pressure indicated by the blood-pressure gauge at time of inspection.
60 mmHg
